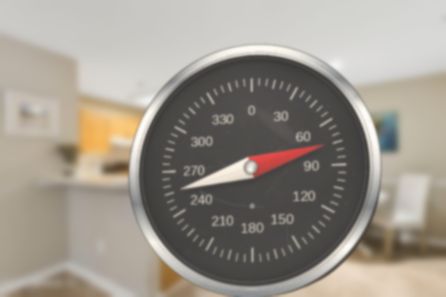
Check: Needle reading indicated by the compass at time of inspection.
75 °
